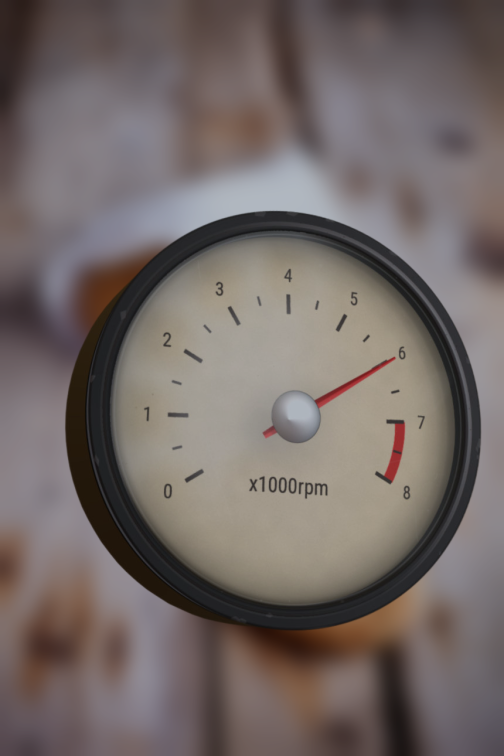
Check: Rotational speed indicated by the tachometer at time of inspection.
6000 rpm
